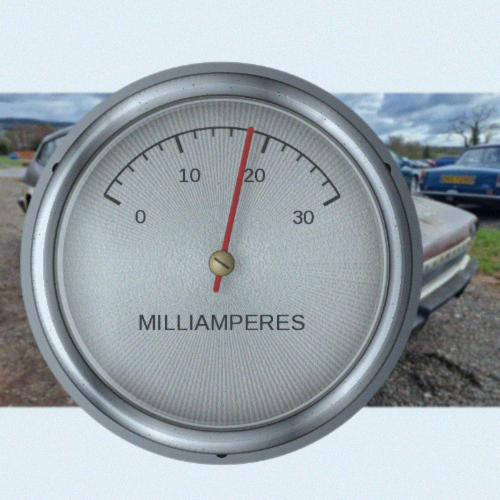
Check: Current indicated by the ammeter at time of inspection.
18 mA
